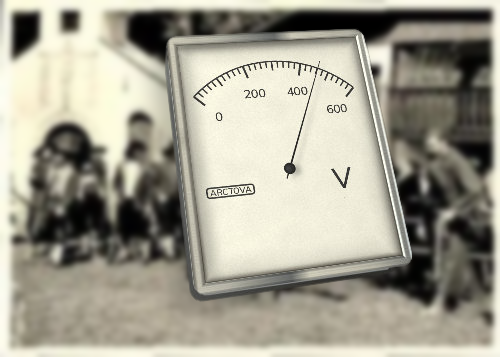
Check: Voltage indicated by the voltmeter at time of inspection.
460 V
